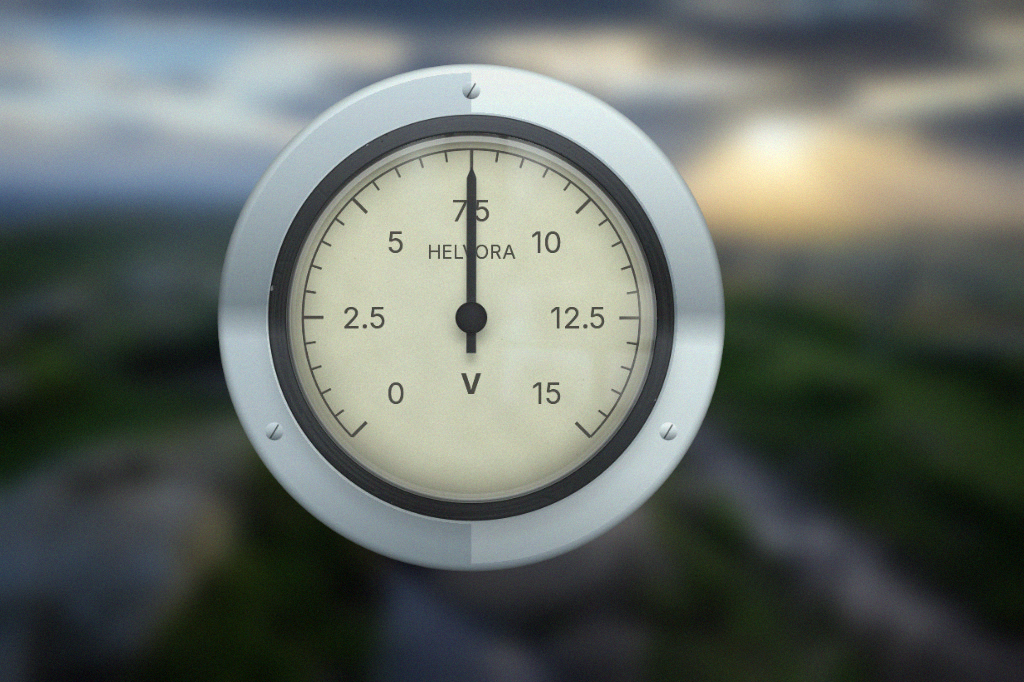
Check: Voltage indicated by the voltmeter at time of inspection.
7.5 V
